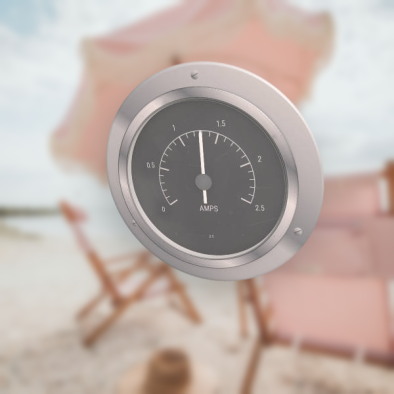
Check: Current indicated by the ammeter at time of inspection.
1.3 A
